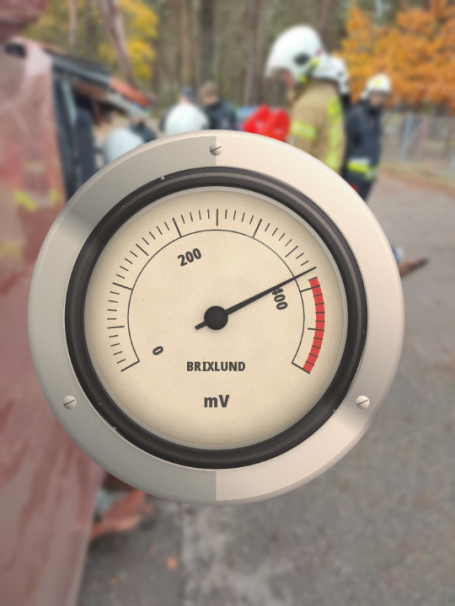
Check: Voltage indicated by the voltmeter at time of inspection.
380 mV
